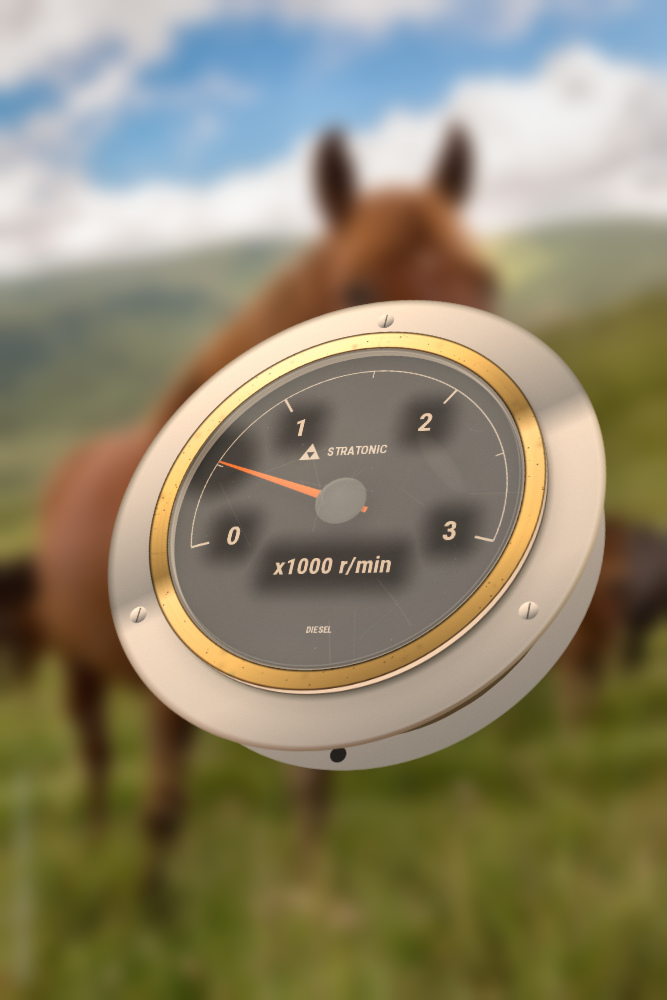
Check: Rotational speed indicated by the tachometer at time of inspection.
500 rpm
